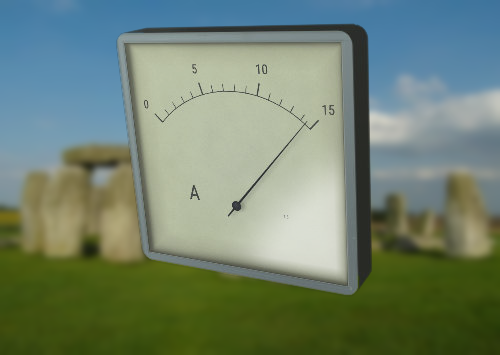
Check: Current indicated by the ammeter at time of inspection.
14.5 A
